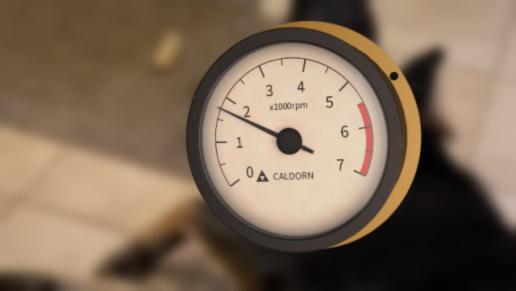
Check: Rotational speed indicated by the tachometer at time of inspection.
1750 rpm
